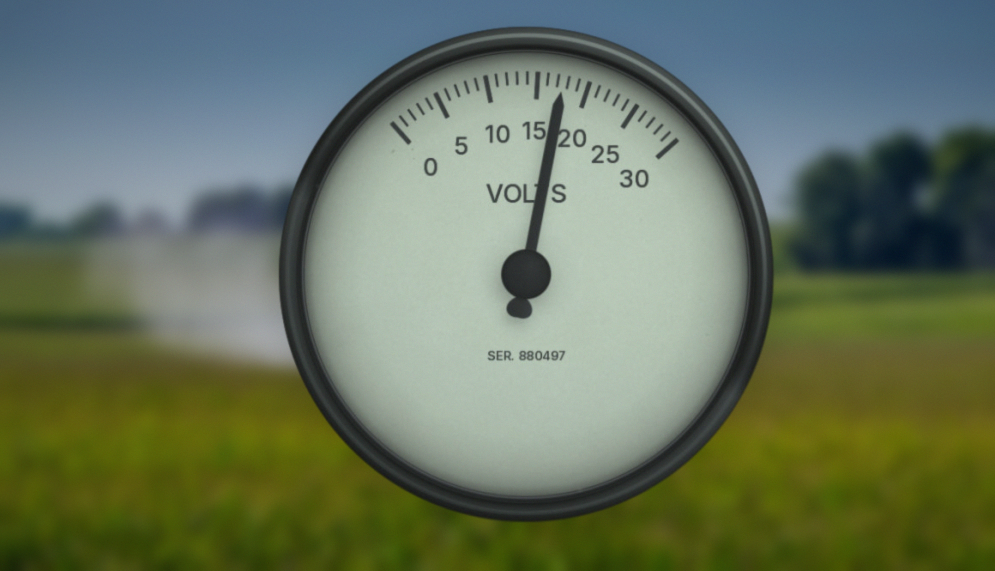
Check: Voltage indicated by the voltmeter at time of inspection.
17.5 V
